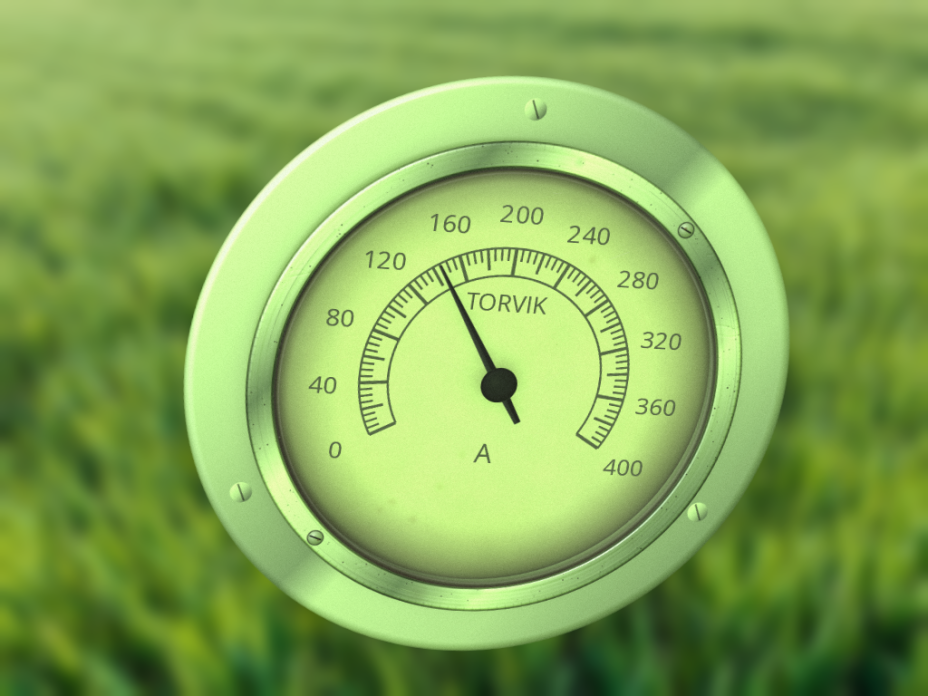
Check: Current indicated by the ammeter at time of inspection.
145 A
